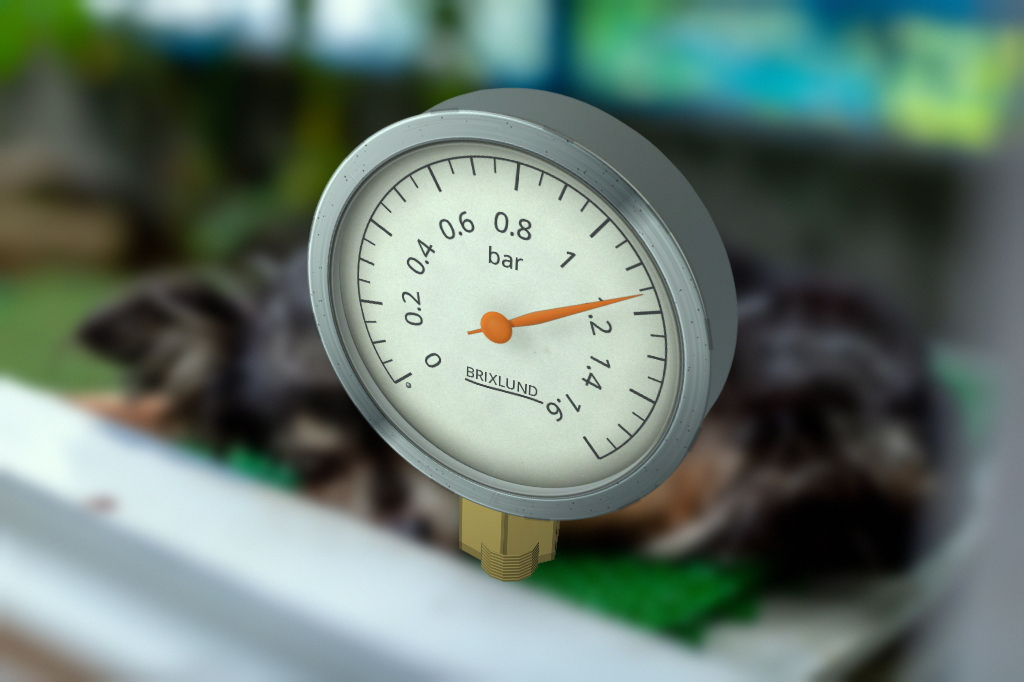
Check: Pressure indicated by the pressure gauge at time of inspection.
1.15 bar
